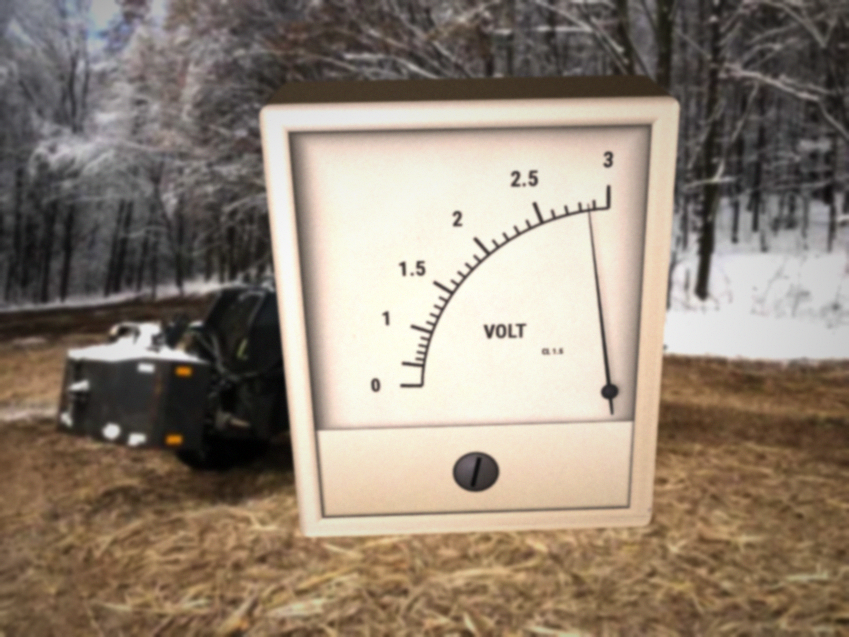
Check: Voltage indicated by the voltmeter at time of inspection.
2.85 V
